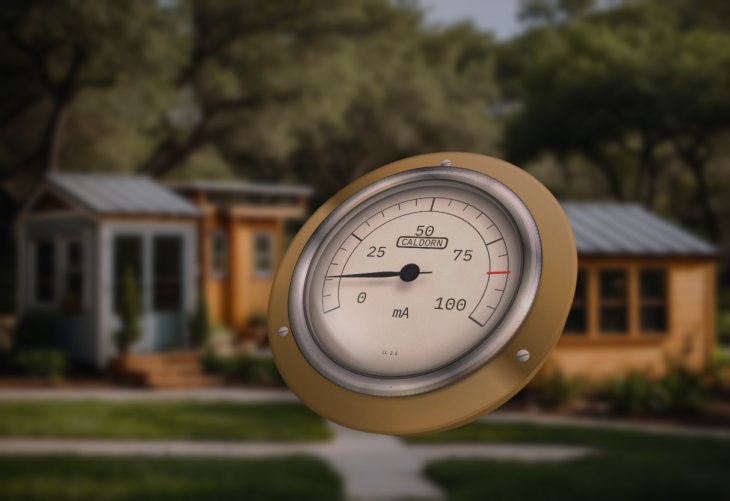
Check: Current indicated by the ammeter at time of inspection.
10 mA
